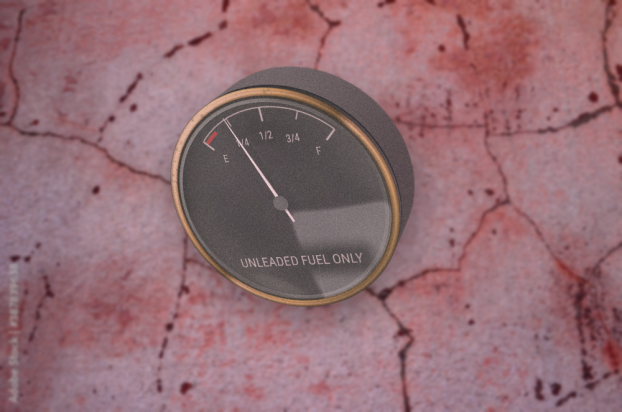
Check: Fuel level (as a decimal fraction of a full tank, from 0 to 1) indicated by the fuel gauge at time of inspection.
0.25
